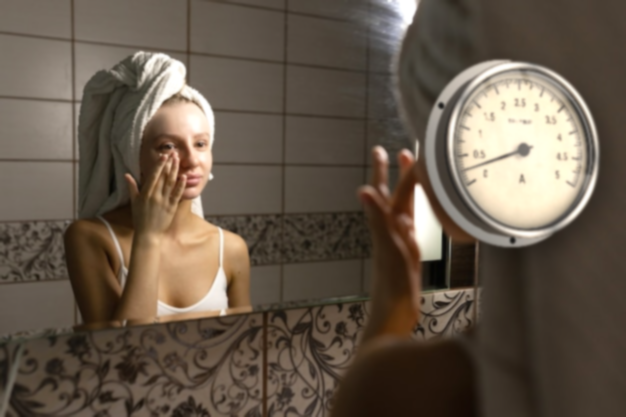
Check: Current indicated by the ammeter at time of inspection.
0.25 A
